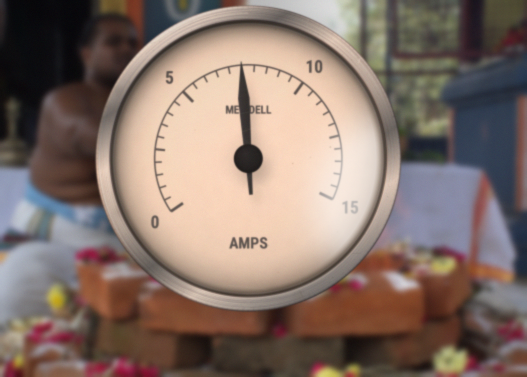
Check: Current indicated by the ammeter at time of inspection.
7.5 A
